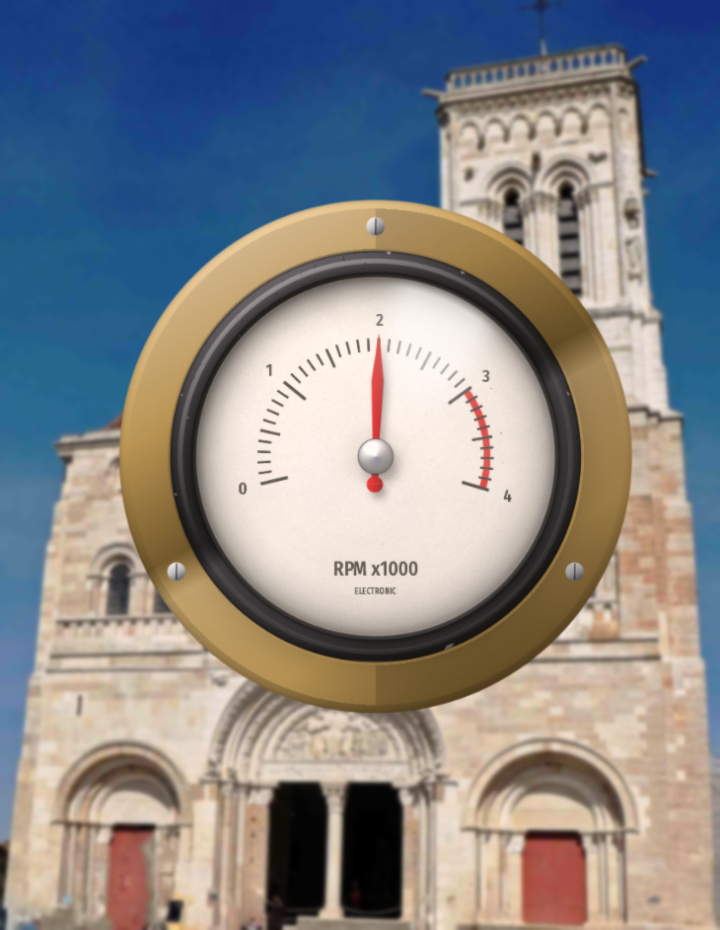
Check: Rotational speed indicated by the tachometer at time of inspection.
2000 rpm
